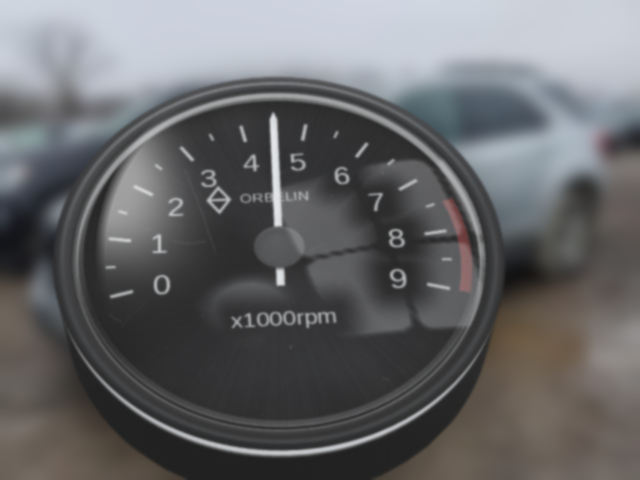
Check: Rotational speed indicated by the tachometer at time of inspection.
4500 rpm
